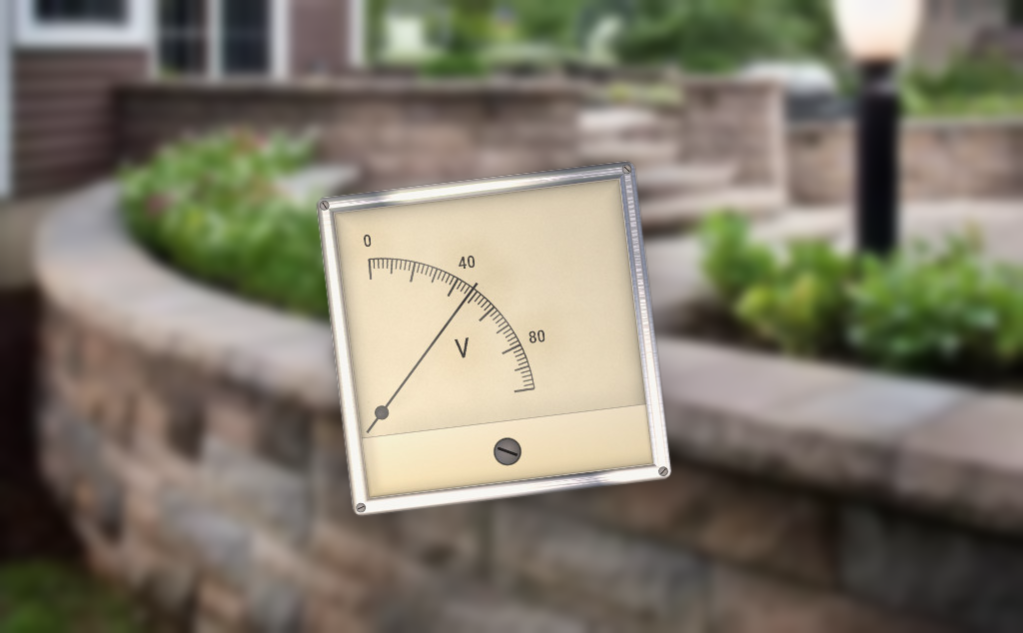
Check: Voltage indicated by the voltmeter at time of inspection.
48 V
